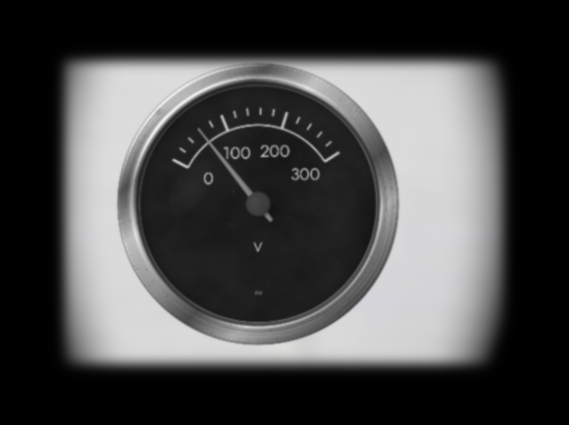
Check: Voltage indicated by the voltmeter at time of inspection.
60 V
